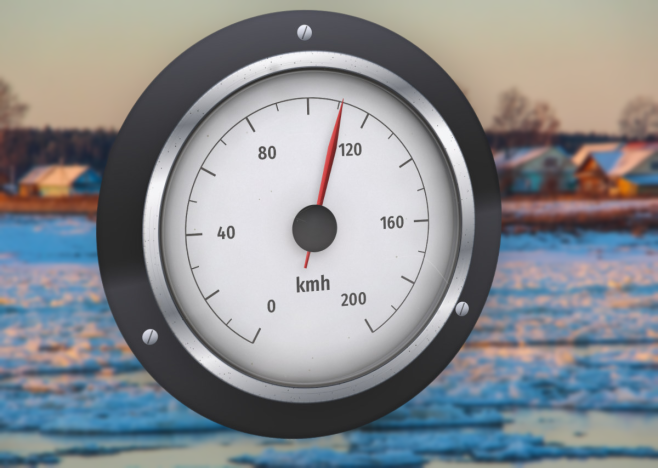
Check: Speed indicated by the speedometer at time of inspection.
110 km/h
